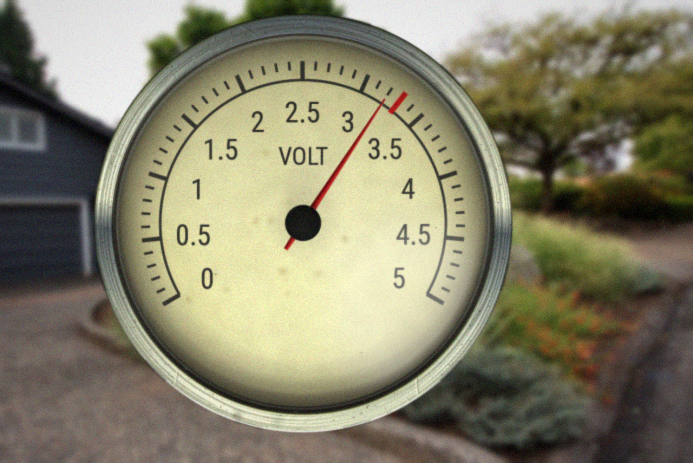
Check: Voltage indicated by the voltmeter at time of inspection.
3.2 V
